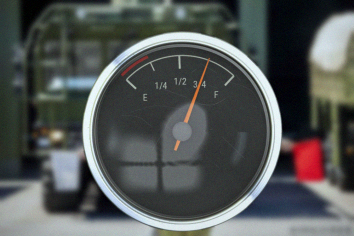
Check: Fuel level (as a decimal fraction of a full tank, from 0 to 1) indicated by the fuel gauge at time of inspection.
0.75
